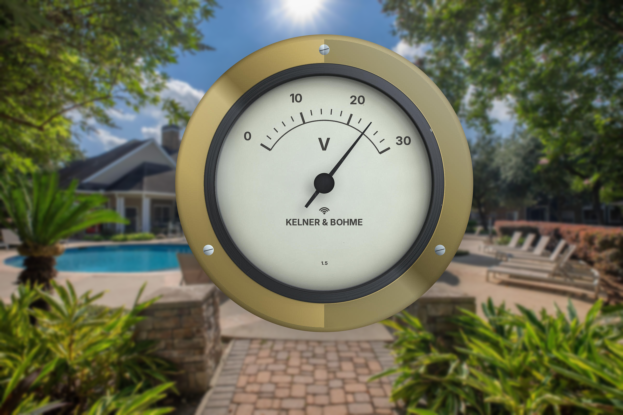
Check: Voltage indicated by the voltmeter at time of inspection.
24 V
